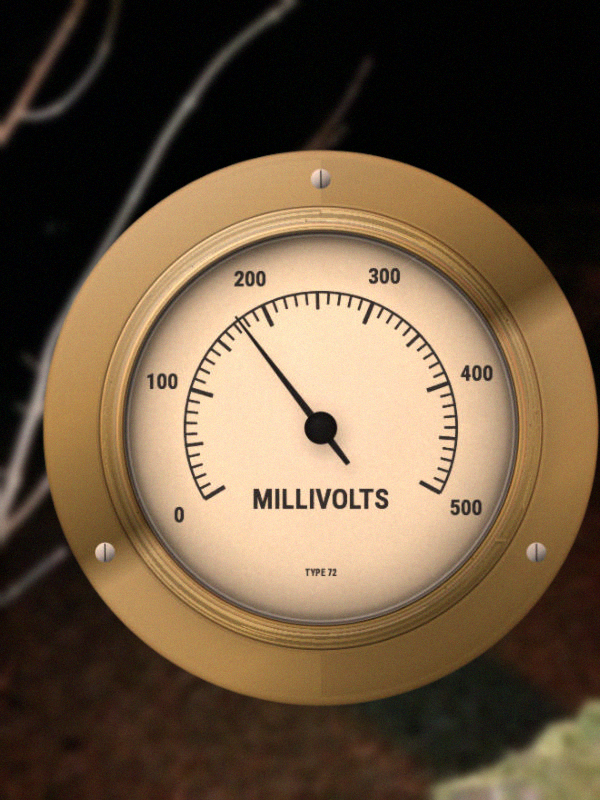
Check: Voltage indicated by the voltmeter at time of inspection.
175 mV
